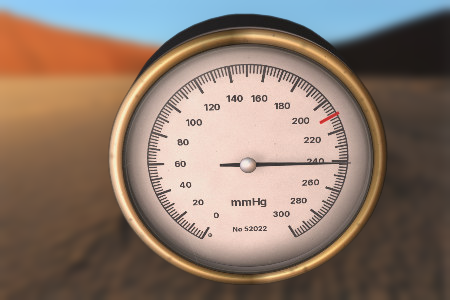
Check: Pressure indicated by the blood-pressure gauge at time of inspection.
240 mmHg
